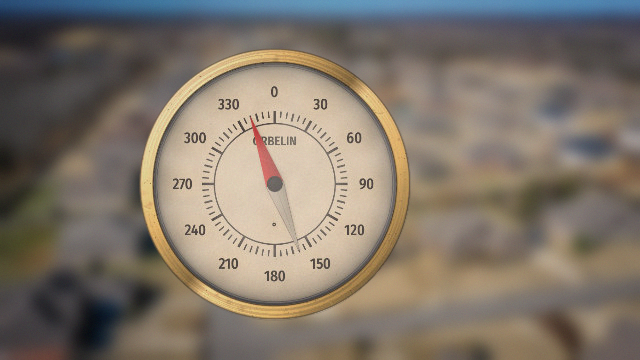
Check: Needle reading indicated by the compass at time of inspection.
340 °
